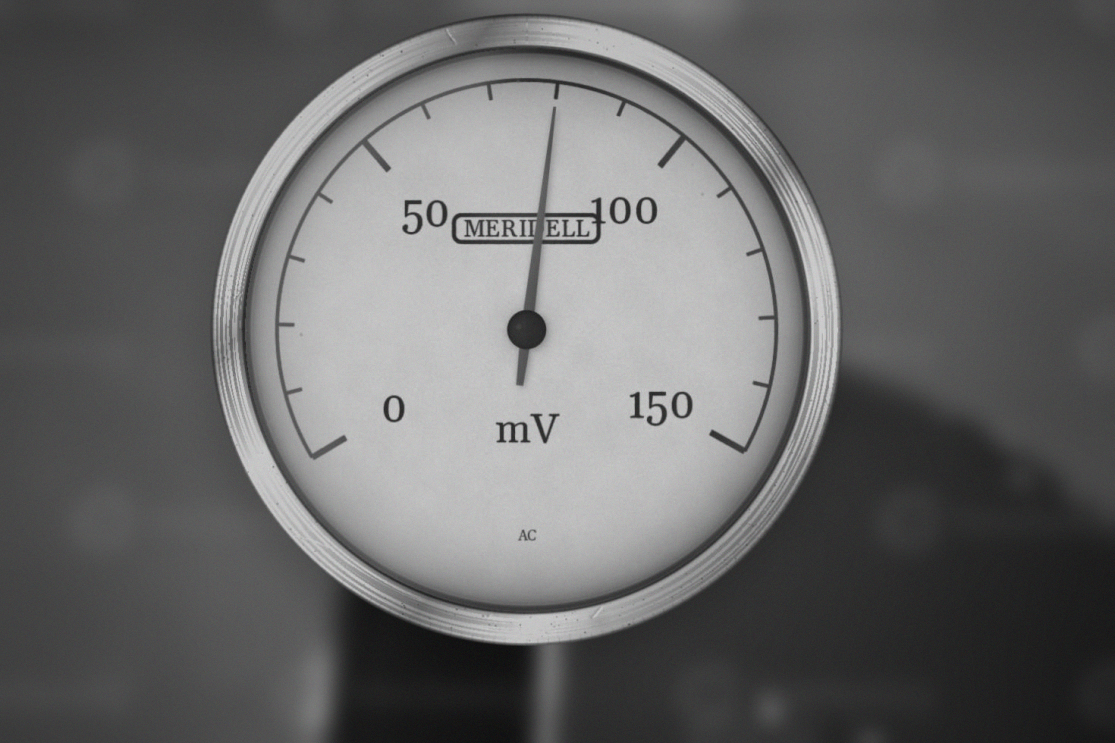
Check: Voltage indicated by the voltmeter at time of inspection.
80 mV
